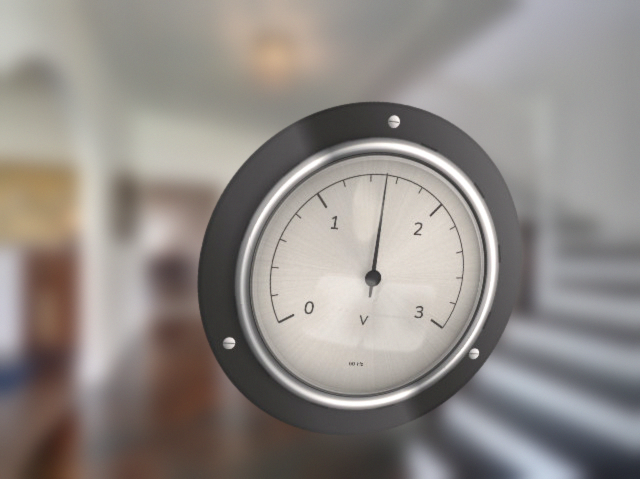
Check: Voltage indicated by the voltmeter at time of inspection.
1.5 V
